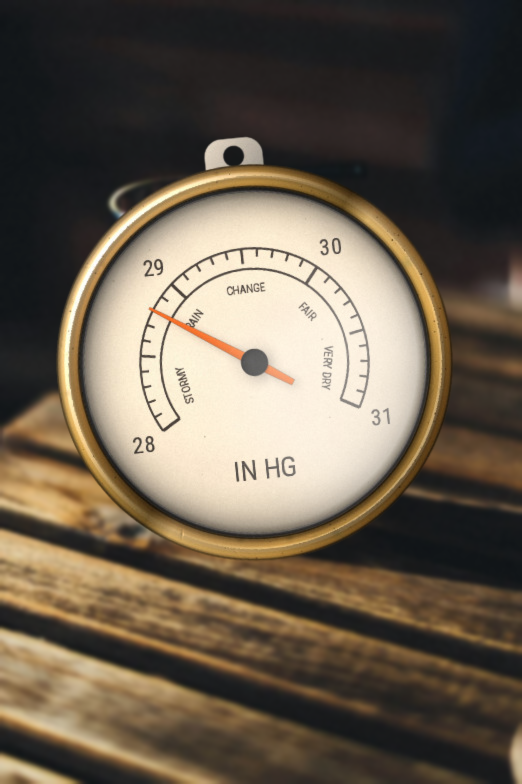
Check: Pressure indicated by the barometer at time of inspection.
28.8 inHg
